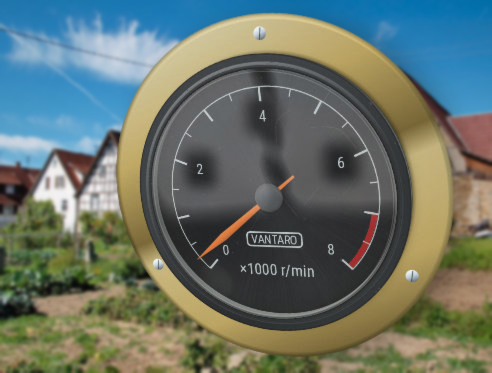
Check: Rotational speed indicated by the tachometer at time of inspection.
250 rpm
